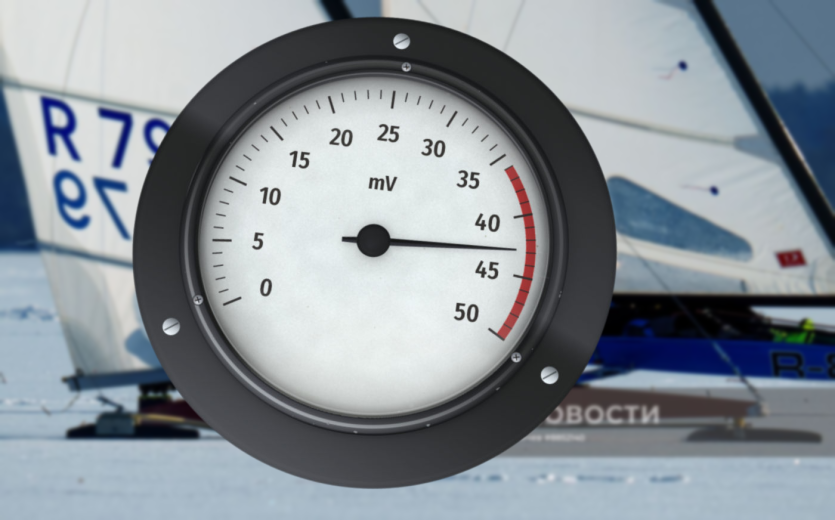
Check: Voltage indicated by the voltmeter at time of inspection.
43 mV
